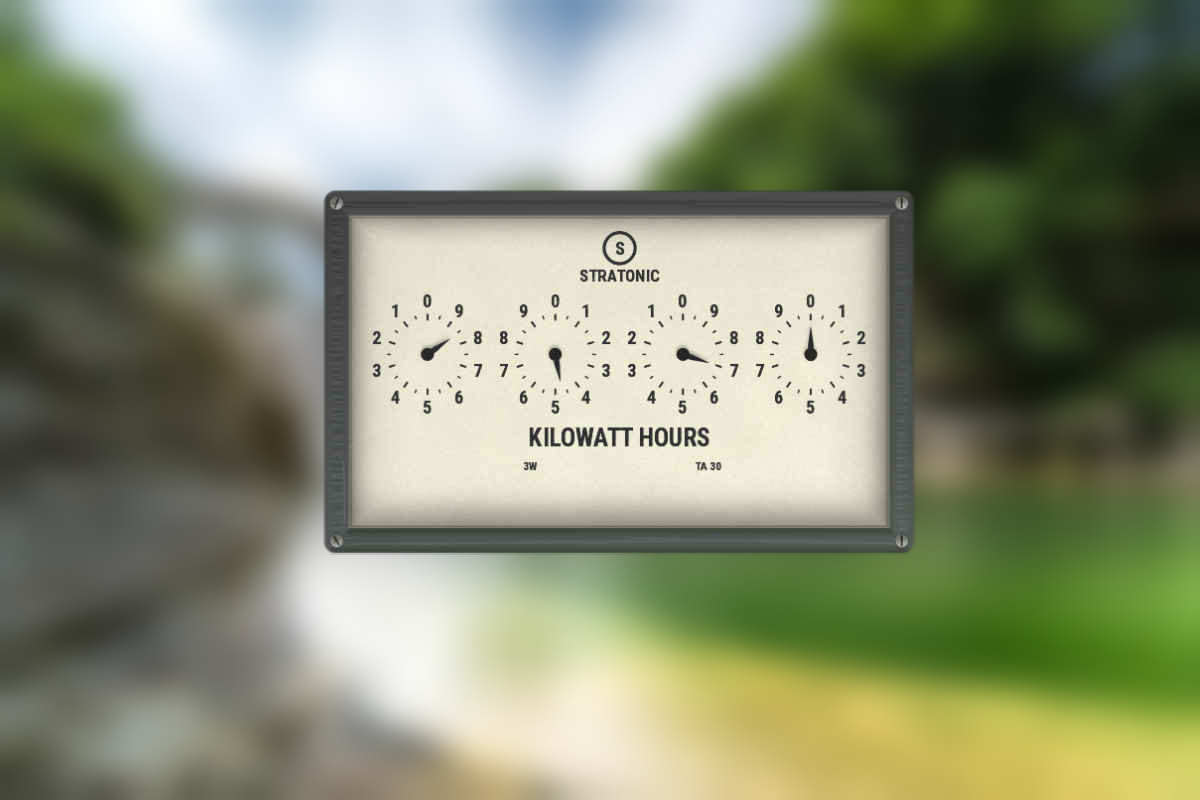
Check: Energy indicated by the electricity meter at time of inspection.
8470 kWh
